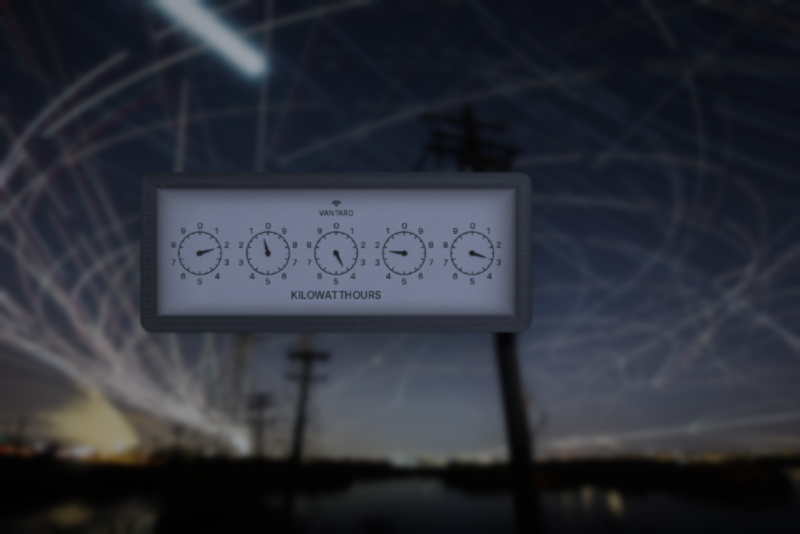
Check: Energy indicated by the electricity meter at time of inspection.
20423 kWh
